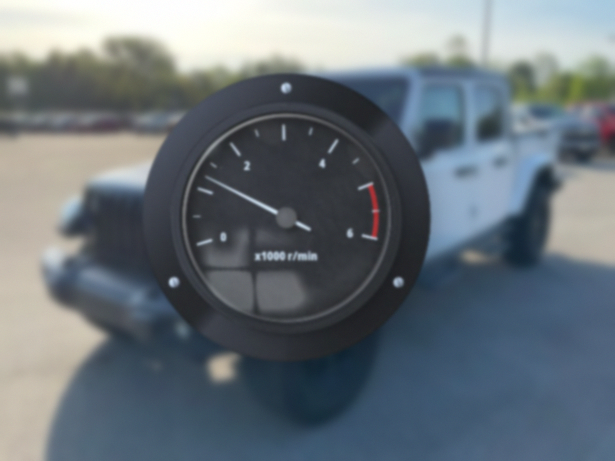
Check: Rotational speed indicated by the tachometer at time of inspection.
1250 rpm
